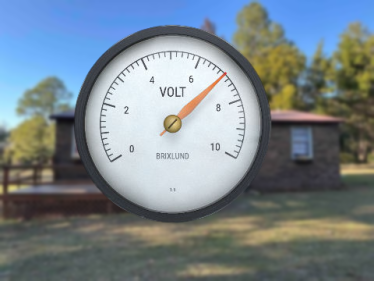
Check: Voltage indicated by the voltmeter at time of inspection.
7 V
